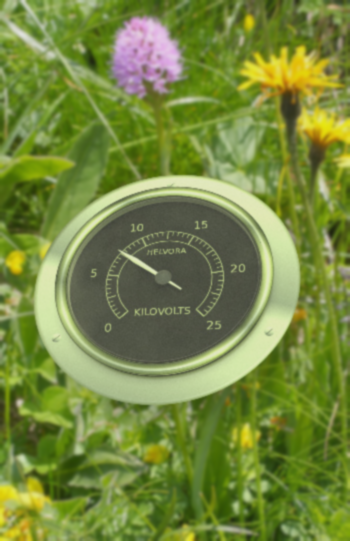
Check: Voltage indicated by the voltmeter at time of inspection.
7.5 kV
